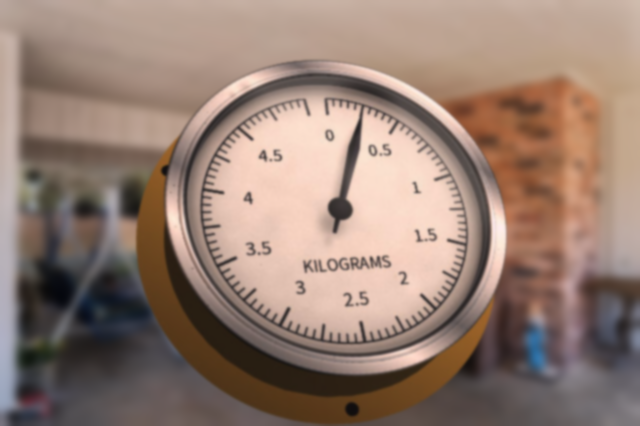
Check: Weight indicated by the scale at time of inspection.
0.25 kg
